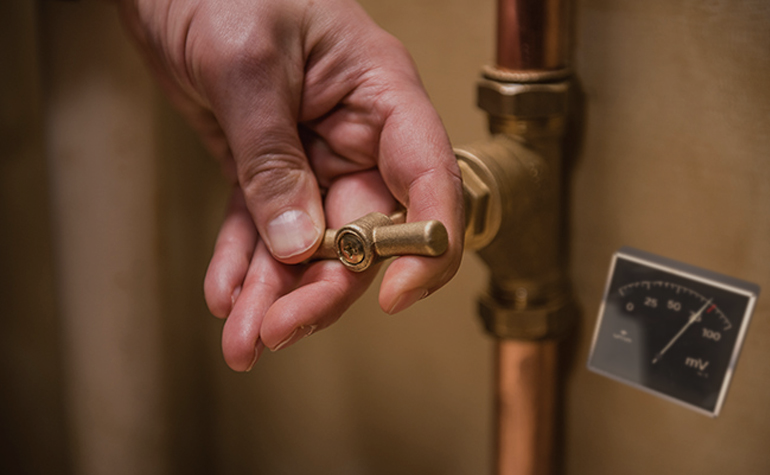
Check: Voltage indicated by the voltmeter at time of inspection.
75 mV
